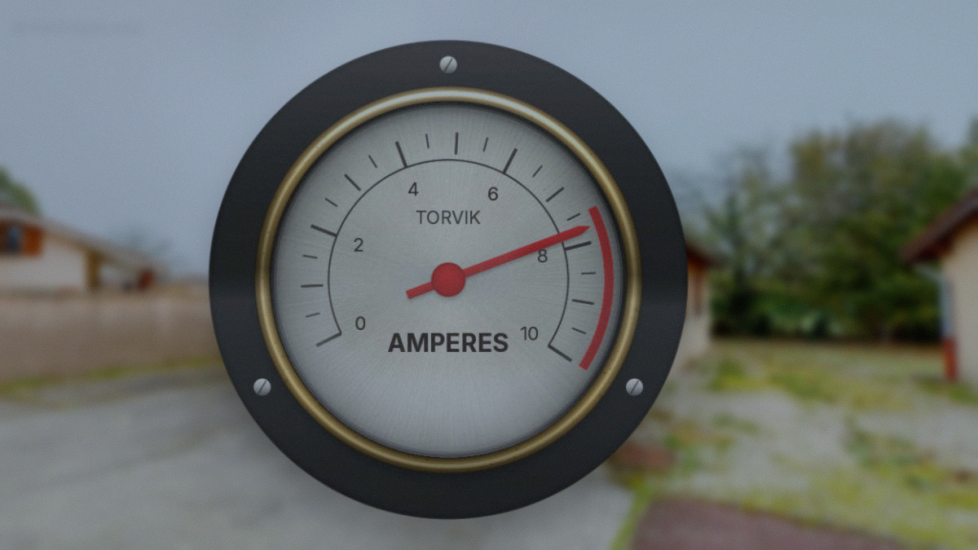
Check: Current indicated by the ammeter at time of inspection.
7.75 A
